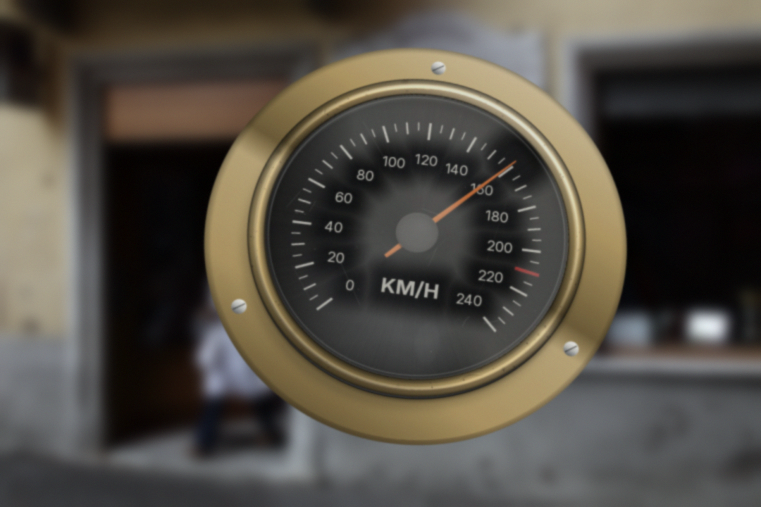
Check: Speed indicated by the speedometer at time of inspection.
160 km/h
